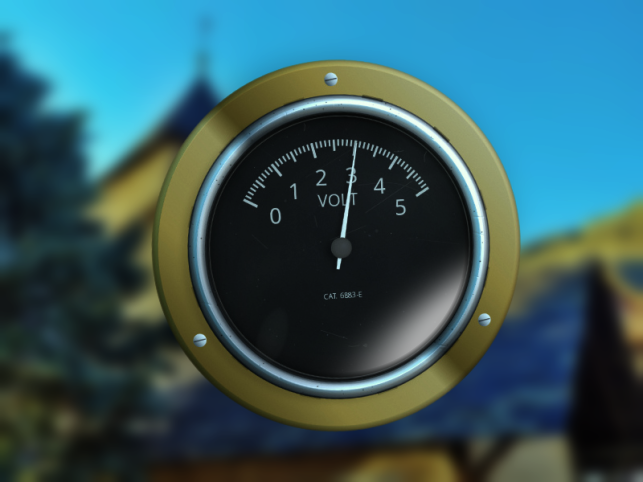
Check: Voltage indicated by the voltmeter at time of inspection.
3 V
